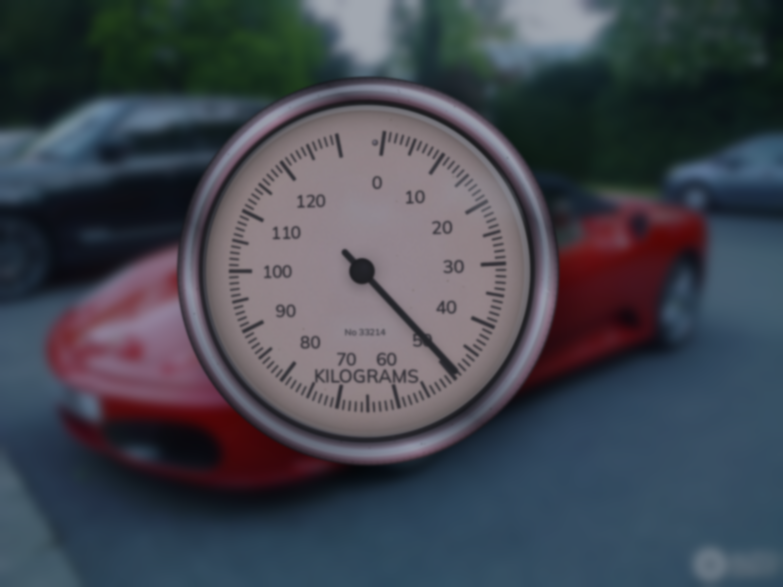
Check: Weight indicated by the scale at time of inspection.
49 kg
